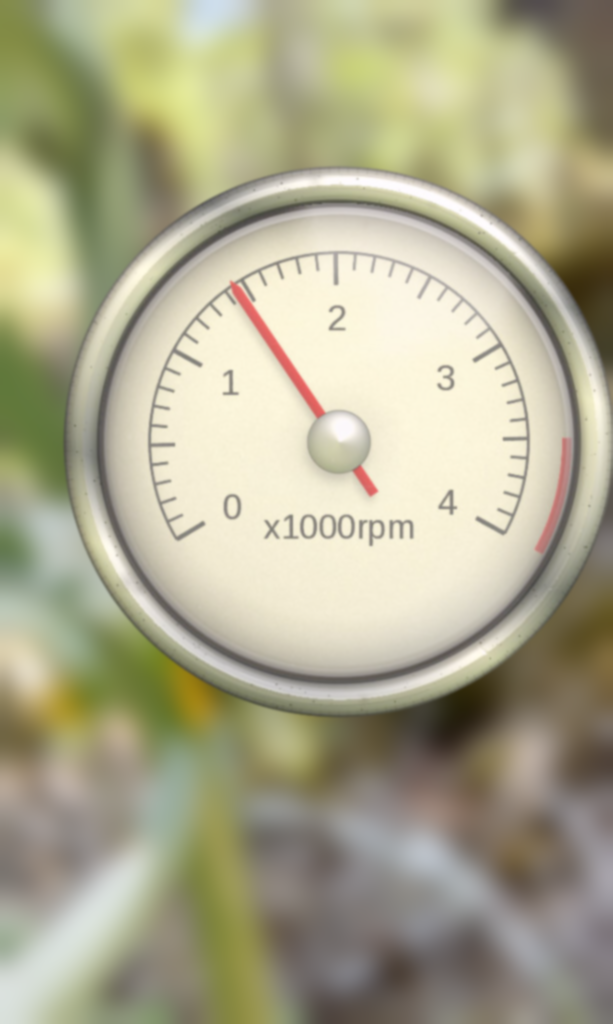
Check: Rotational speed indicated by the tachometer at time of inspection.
1450 rpm
